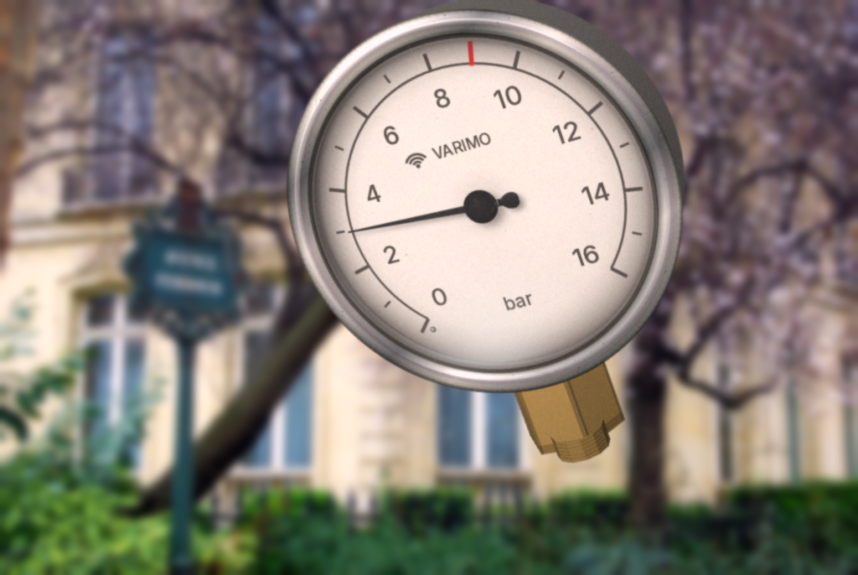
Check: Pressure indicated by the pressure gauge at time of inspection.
3 bar
